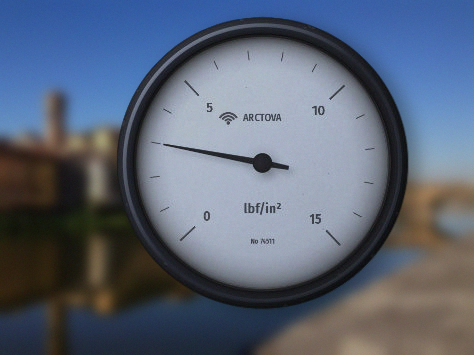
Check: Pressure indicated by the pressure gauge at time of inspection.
3 psi
